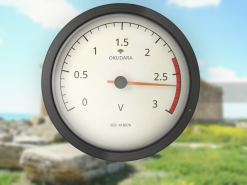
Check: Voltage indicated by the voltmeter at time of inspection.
2.65 V
